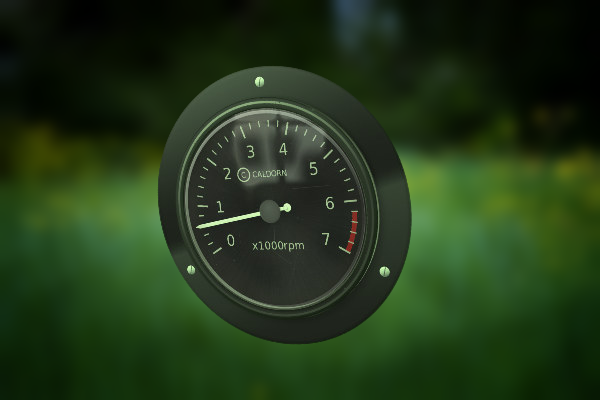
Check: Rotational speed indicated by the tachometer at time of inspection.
600 rpm
